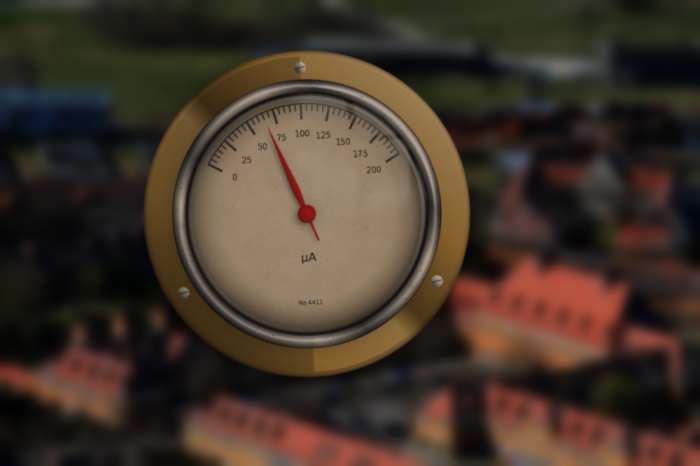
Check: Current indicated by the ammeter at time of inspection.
65 µA
